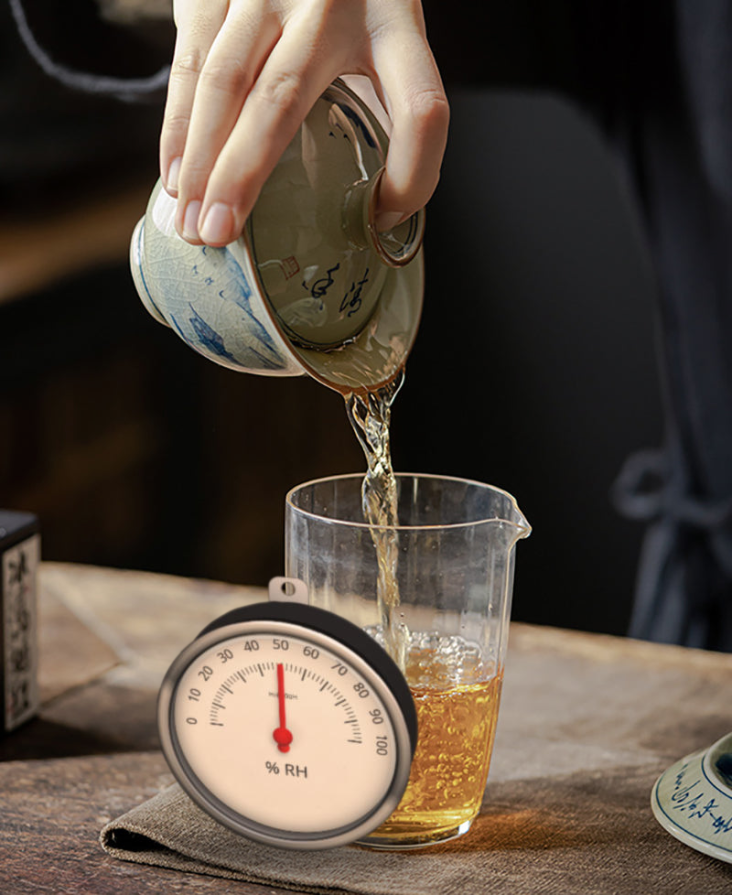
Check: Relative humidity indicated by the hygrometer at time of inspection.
50 %
